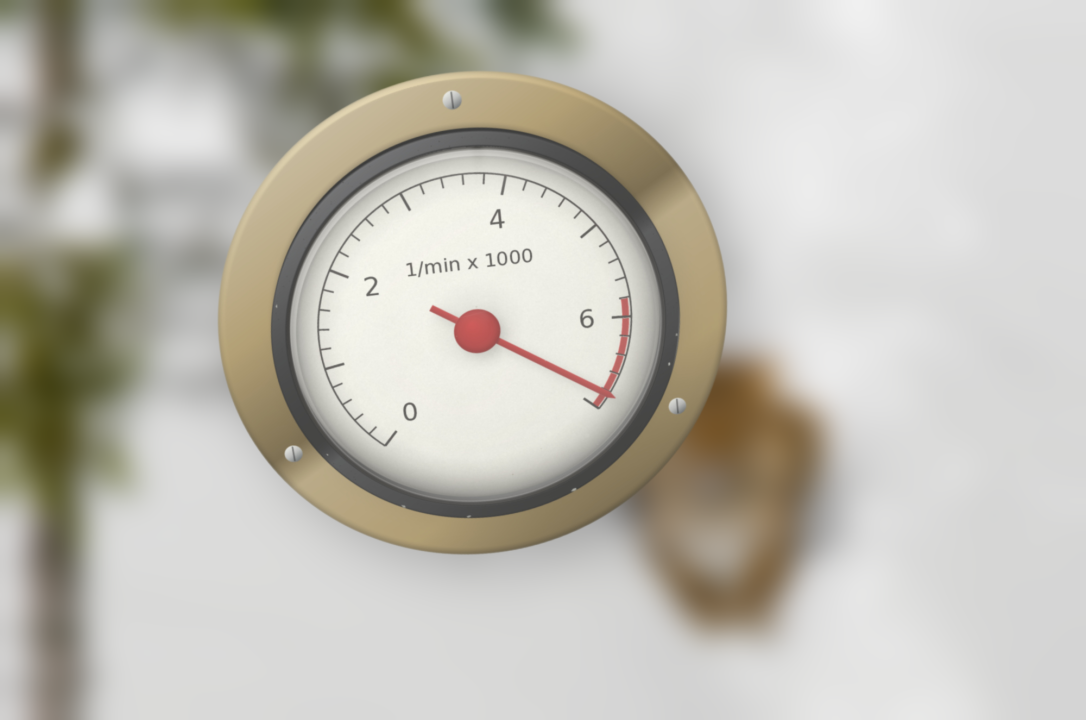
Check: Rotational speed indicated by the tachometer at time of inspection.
6800 rpm
